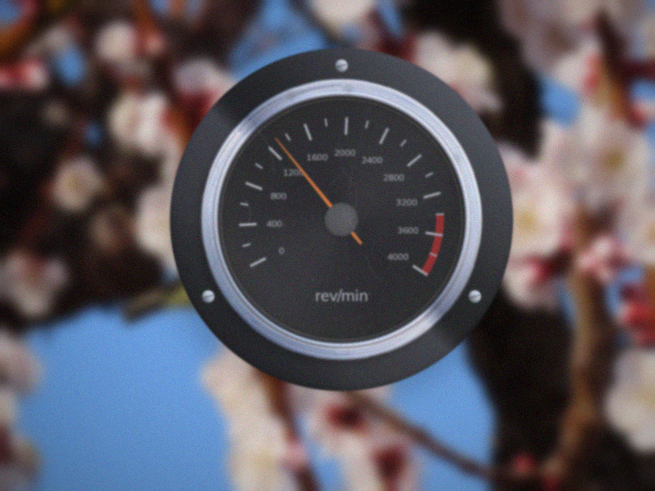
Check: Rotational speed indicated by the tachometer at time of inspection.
1300 rpm
